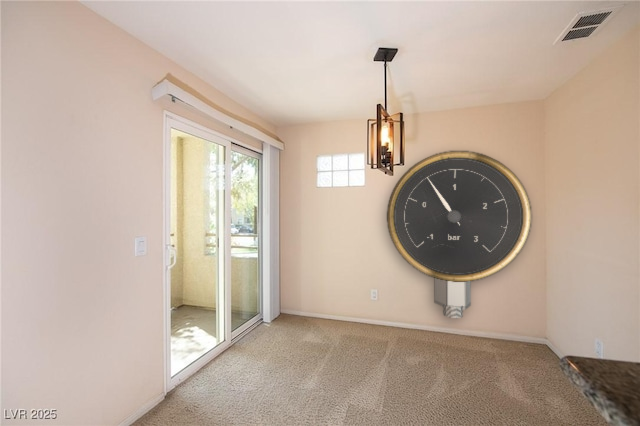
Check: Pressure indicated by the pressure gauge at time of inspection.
0.5 bar
